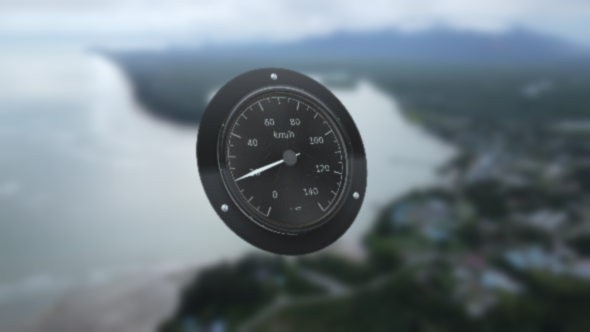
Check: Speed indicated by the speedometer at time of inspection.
20 km/h
